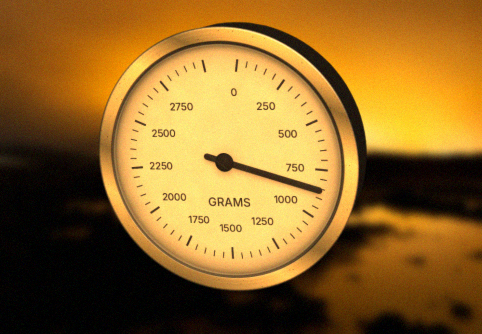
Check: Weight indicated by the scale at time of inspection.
850 g
